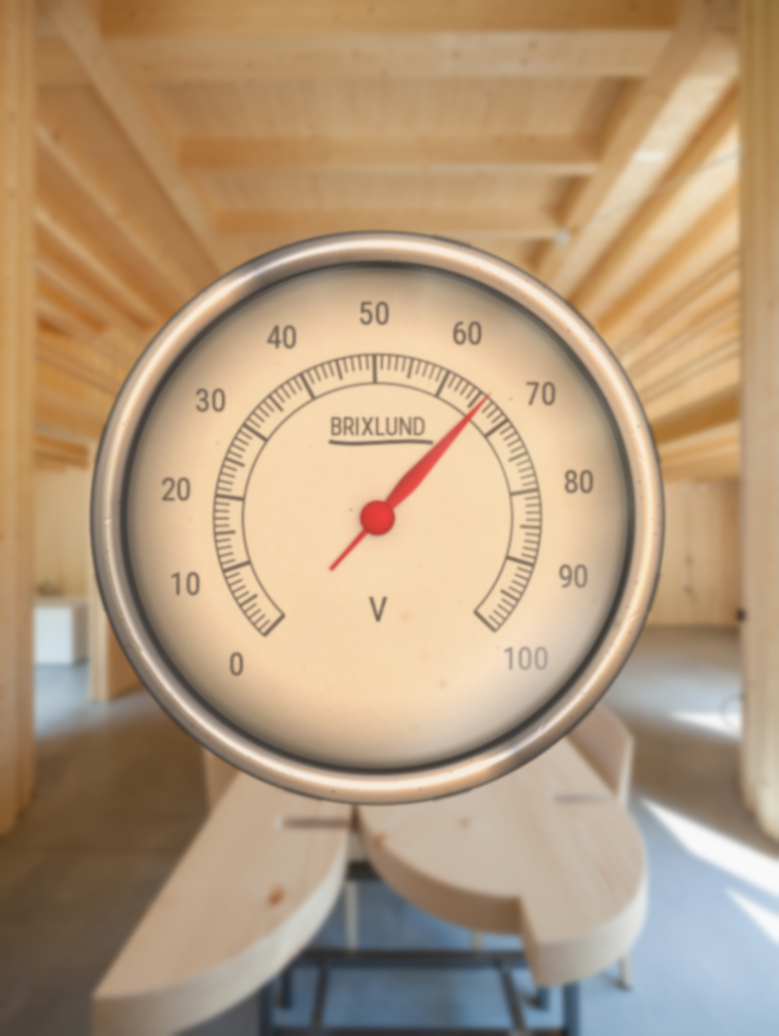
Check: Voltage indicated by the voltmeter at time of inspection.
66 V
